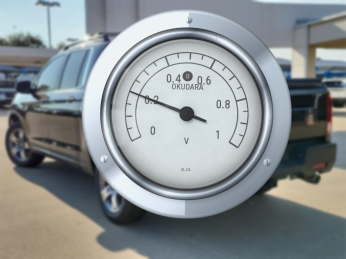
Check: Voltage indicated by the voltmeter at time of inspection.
0.2 V
